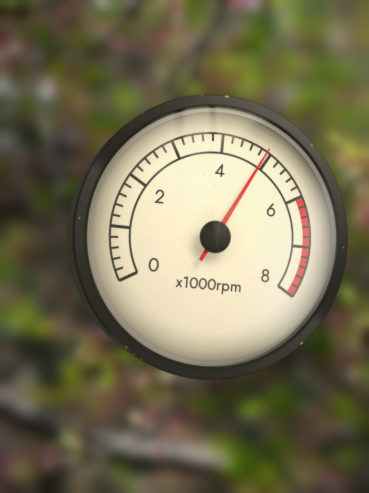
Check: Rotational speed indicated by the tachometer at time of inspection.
4900 rpm
